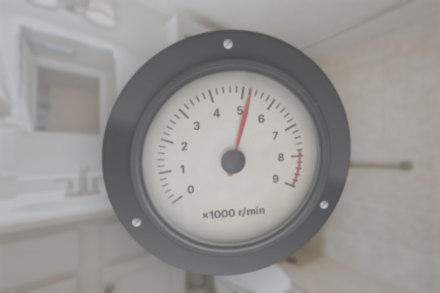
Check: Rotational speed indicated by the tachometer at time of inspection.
5200 rpm
